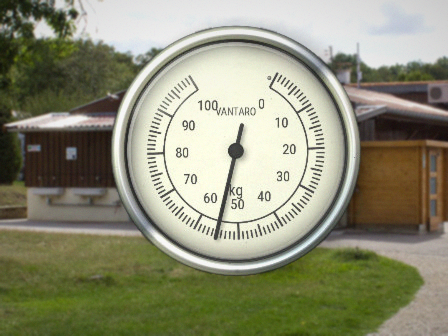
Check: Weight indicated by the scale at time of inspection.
55 kg
